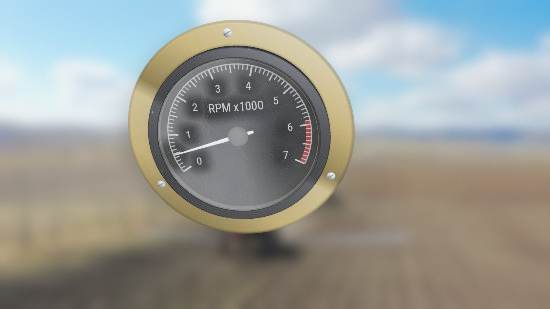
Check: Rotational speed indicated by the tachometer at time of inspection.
500 rpm
